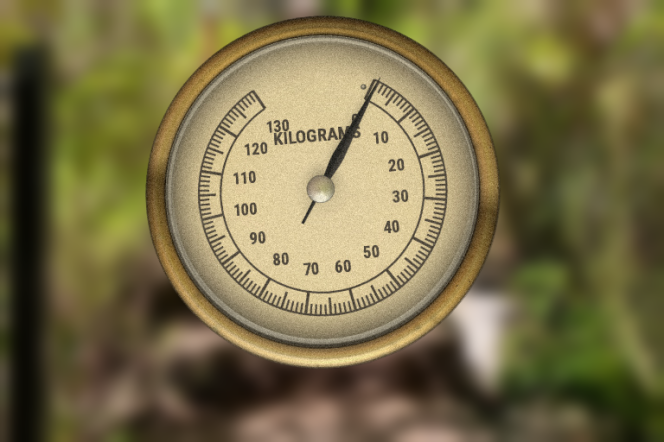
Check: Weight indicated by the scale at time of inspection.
1 kg
